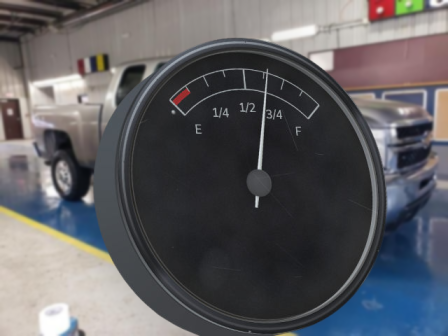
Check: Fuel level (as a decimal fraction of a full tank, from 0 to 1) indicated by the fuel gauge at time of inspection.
0.625
